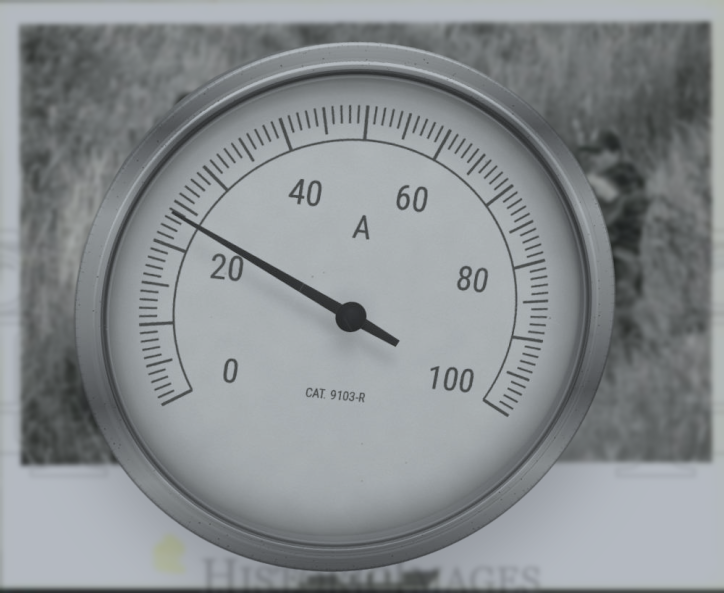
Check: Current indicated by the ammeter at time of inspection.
24 A
